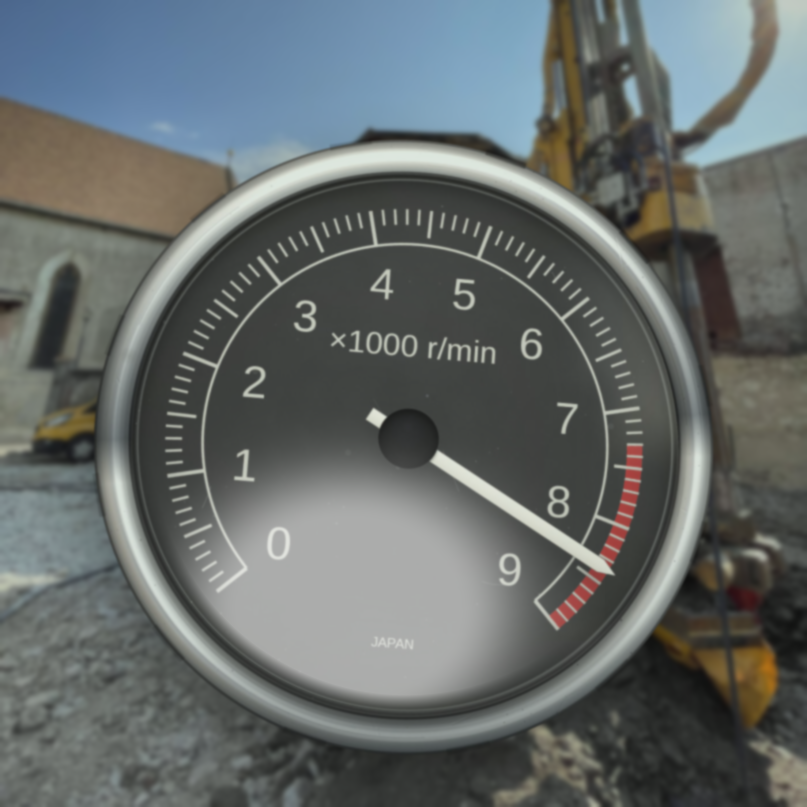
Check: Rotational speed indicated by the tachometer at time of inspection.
8400 rpm
